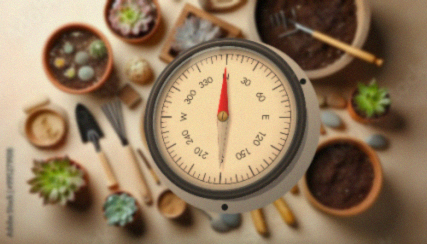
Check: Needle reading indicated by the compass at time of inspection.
0 °
